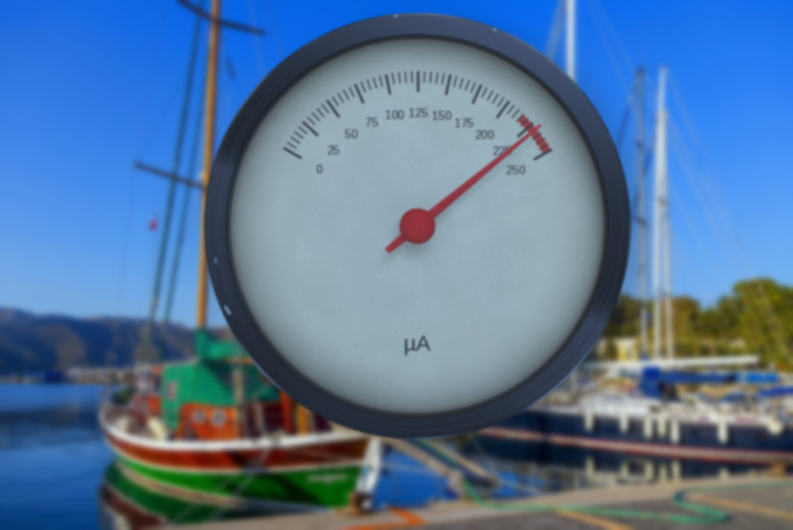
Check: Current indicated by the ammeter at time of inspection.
230 µA
